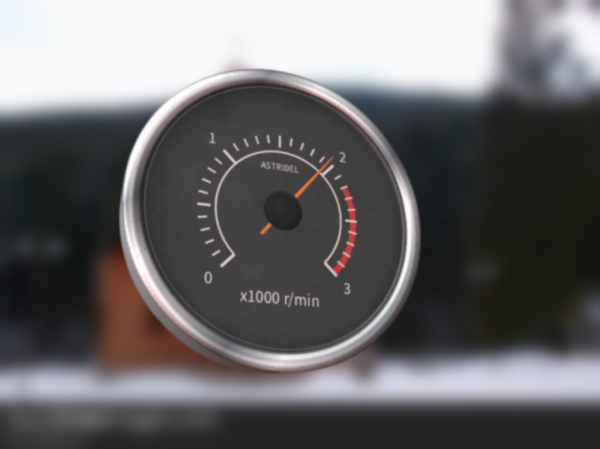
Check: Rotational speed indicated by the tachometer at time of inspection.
1950 rpm
